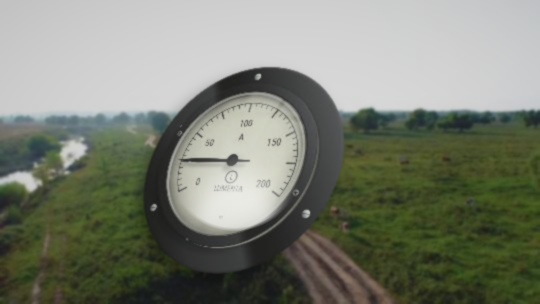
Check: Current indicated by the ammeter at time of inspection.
25 A
